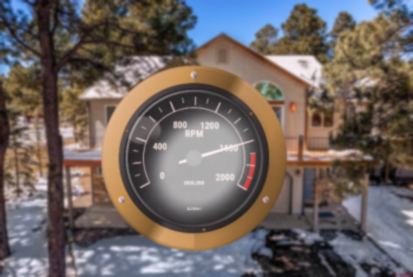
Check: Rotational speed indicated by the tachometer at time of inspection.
1600 rpm
